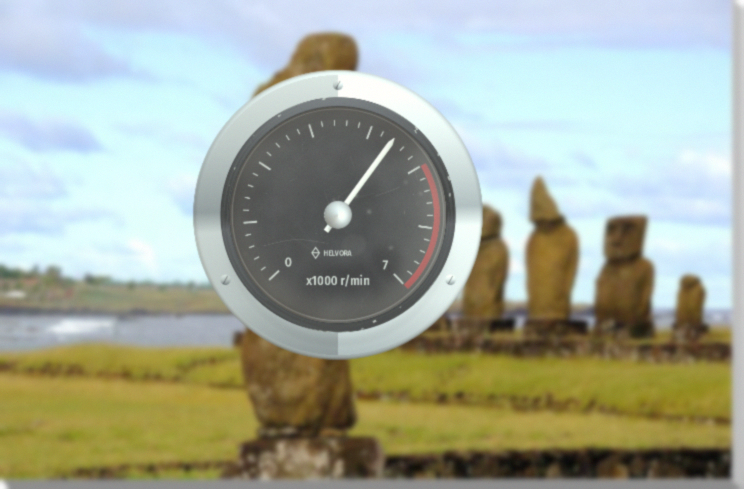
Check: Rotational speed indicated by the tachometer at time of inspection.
4400 rpm
